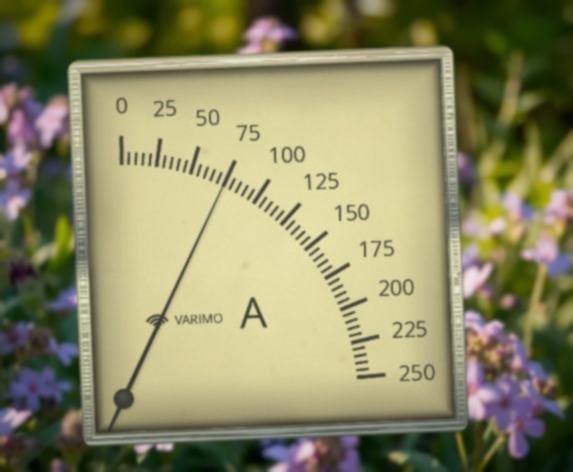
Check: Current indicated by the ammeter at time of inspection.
75 A
